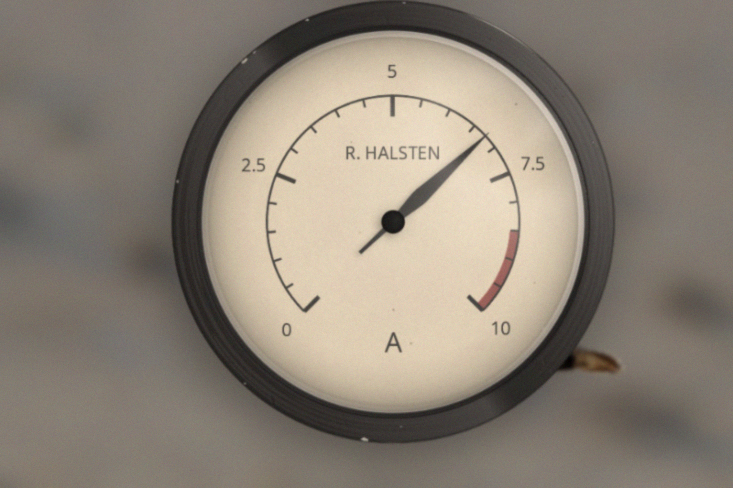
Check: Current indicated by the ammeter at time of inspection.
6.75 A
